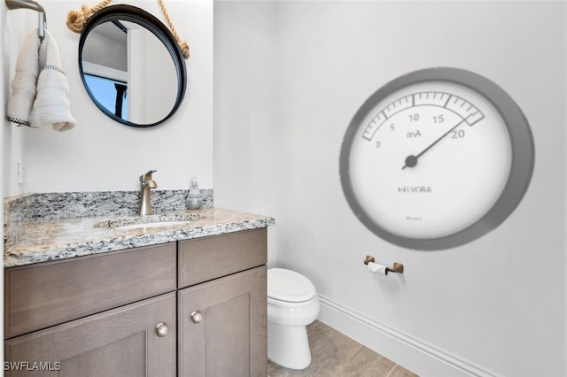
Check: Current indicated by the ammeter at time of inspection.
19 mA
